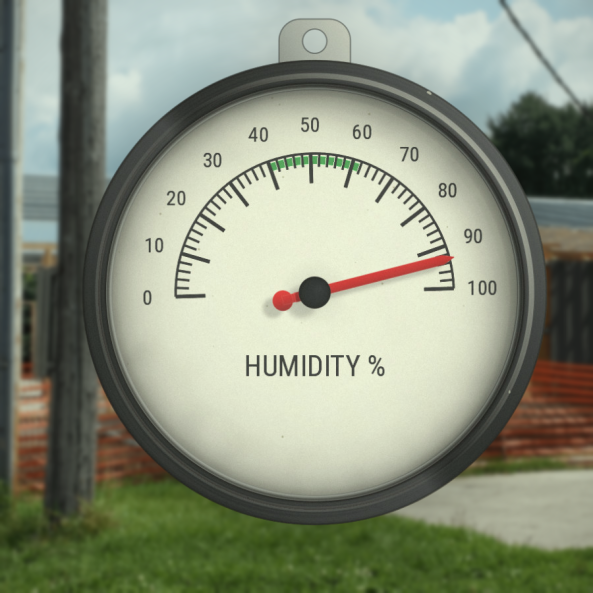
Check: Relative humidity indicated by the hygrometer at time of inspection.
93 %
